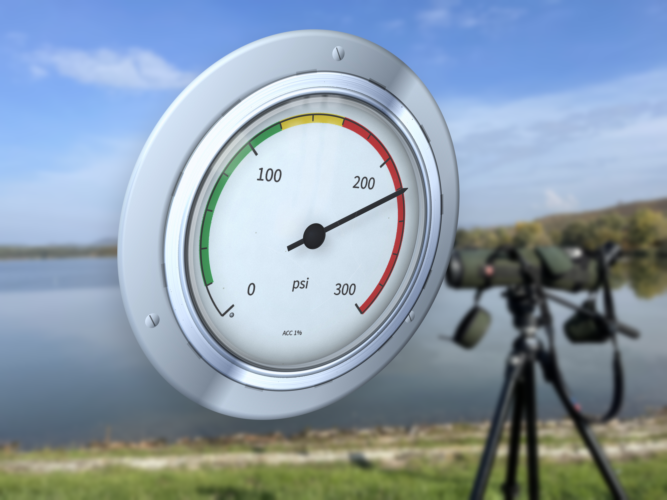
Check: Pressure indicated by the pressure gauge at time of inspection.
220 psi
